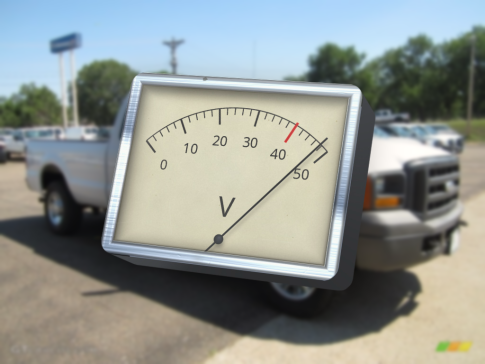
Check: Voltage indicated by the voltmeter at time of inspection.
48 V
